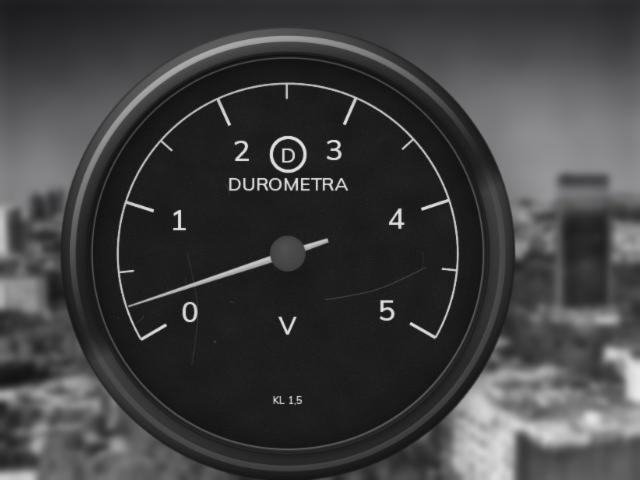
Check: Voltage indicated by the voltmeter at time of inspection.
0.25 V
